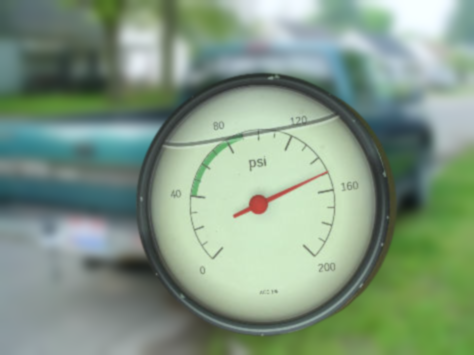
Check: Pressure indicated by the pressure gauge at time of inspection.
150 psi
